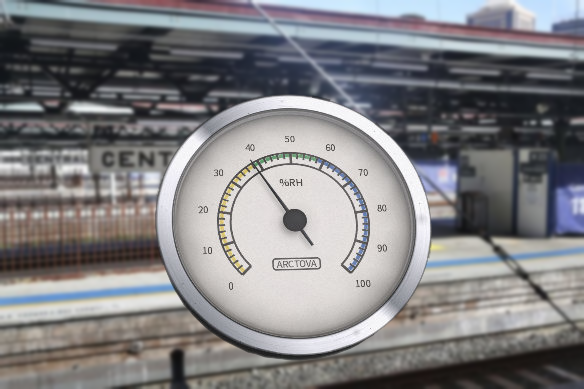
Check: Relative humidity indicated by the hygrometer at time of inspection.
38 %
